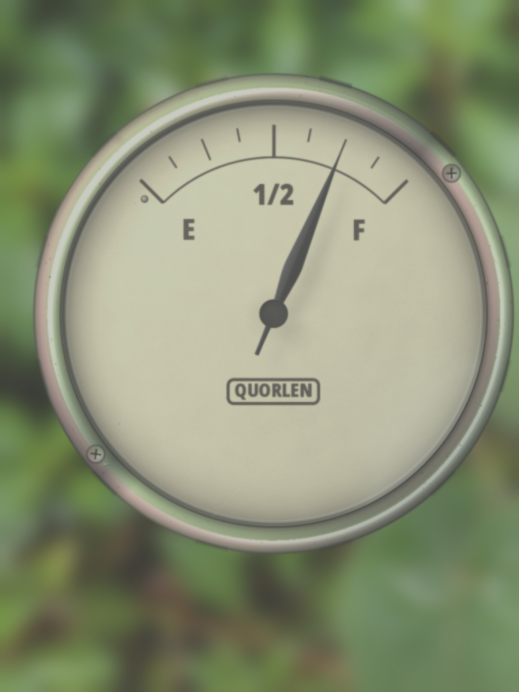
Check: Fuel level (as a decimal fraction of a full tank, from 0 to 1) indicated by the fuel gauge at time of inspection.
0.75
